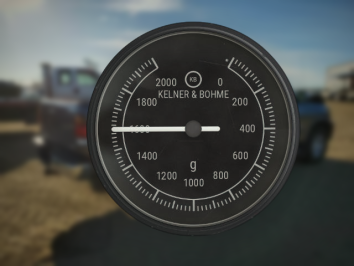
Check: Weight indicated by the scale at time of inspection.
1600 g
